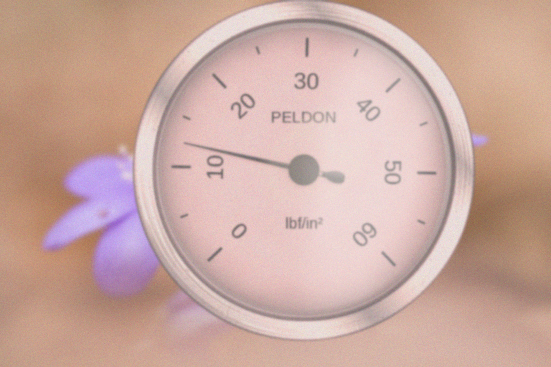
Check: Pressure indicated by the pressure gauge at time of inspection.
12.5 psi
